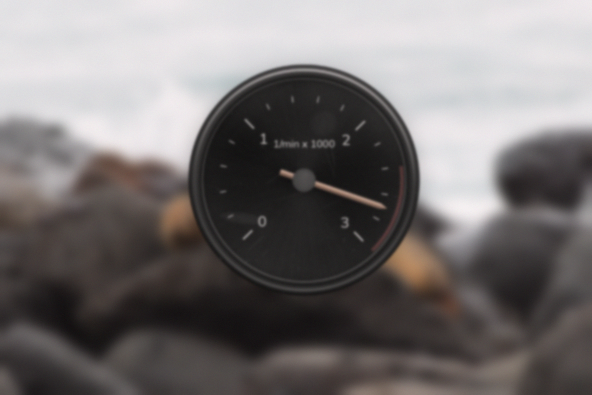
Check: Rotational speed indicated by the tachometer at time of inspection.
2700 rpm
